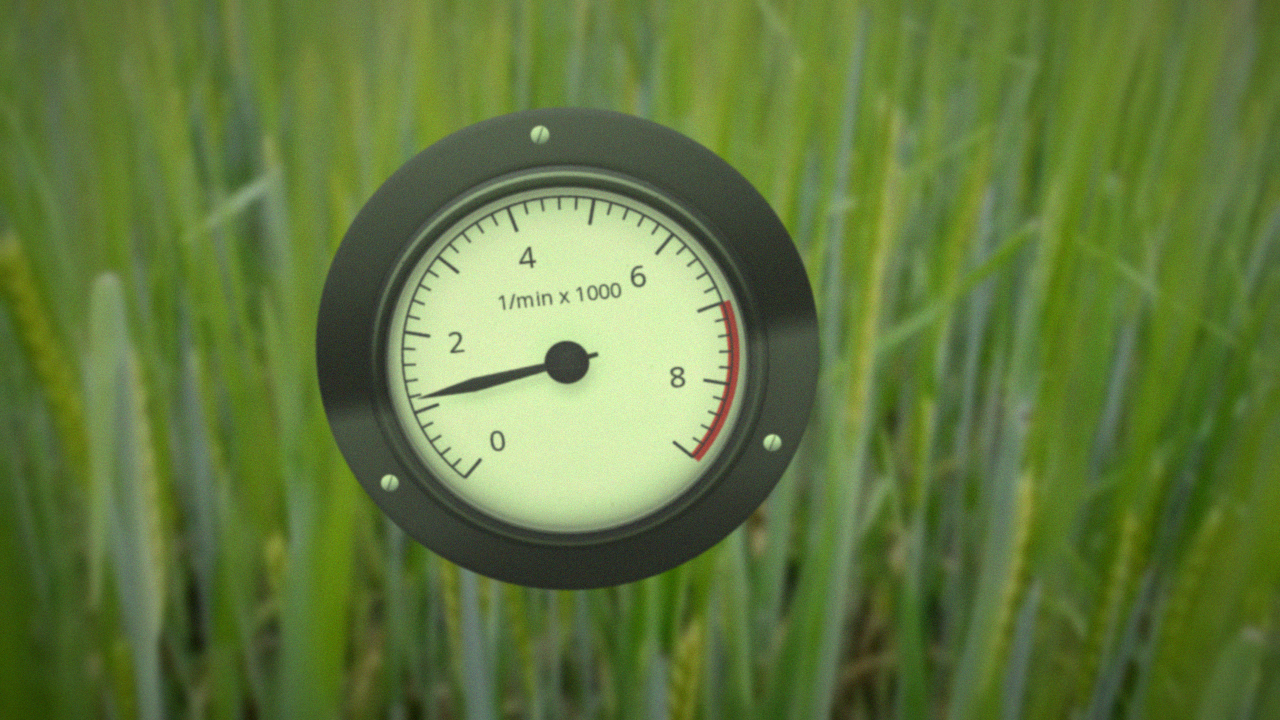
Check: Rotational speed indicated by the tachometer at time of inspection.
1200 rpm
